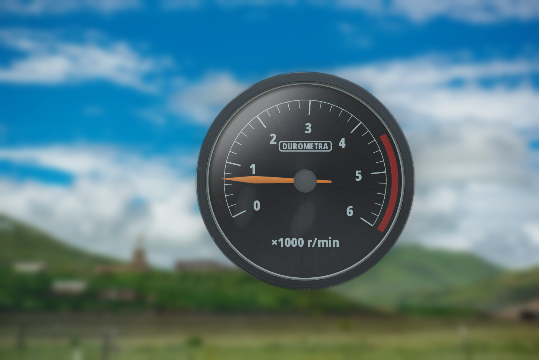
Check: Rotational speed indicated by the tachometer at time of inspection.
700 rpm
